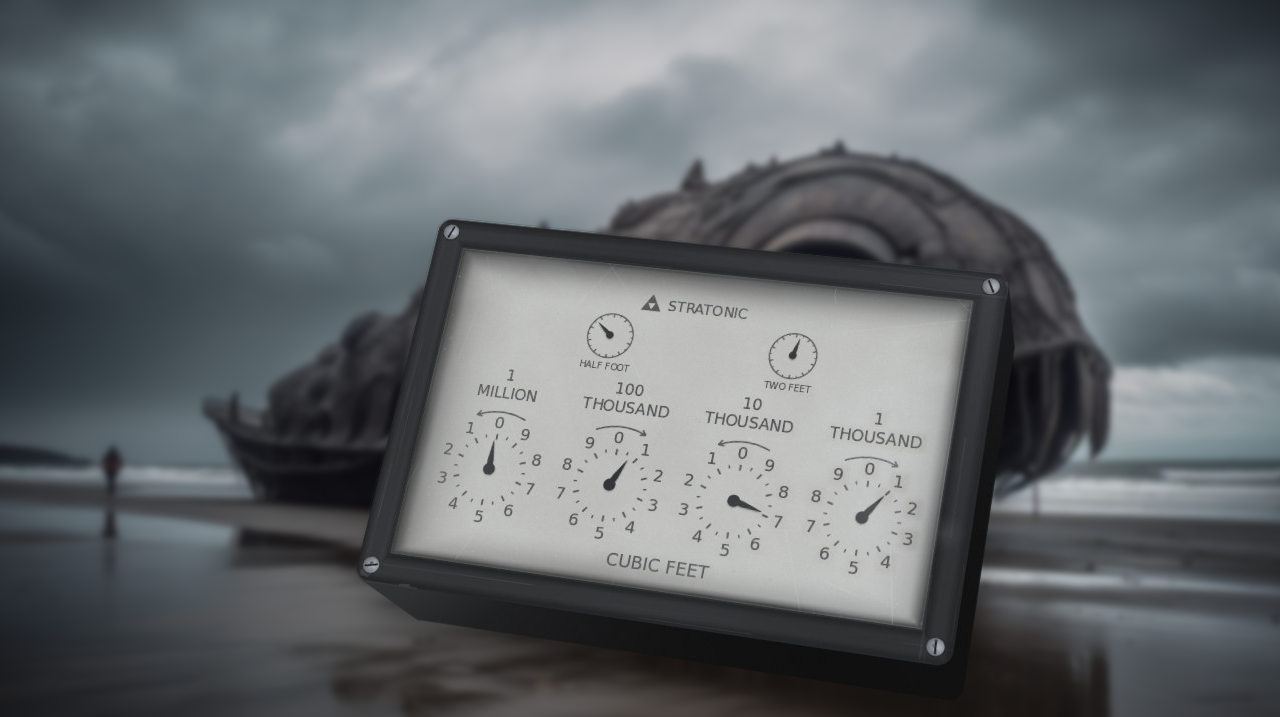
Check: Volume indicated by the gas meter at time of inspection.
7100 ft³
